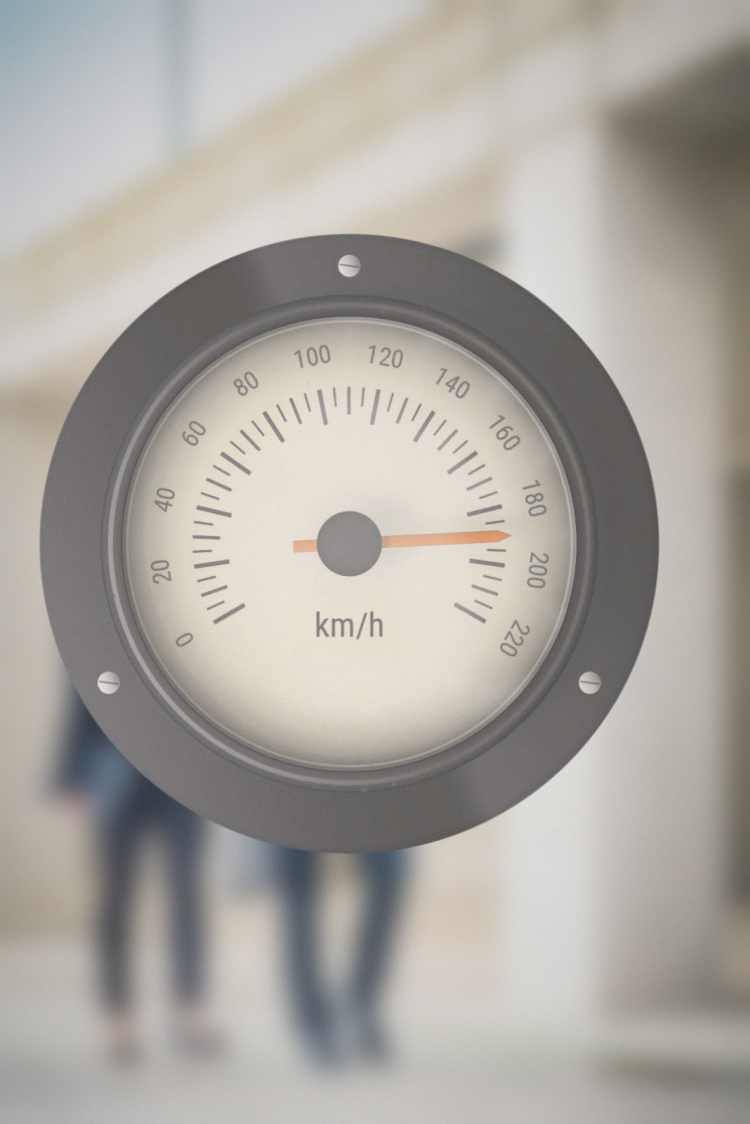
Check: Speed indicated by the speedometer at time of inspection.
190 km/h
